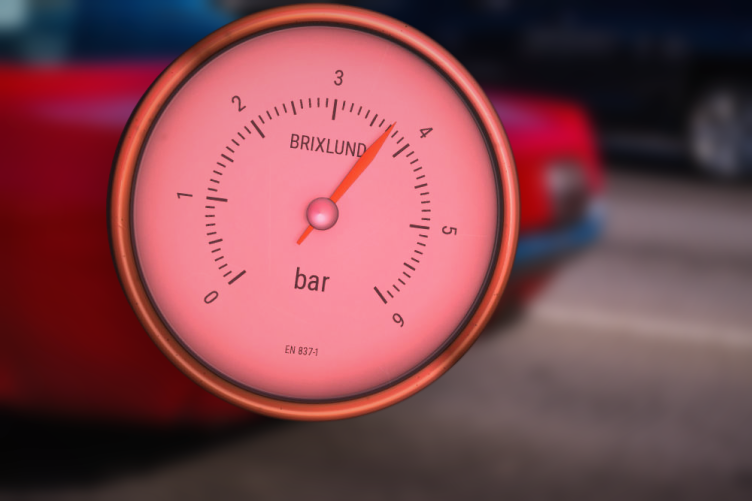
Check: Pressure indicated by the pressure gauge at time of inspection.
3.7 bar
